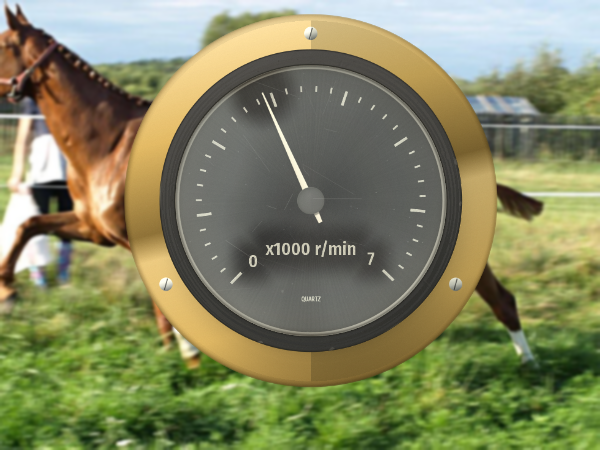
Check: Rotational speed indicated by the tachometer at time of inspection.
2900 rpm
